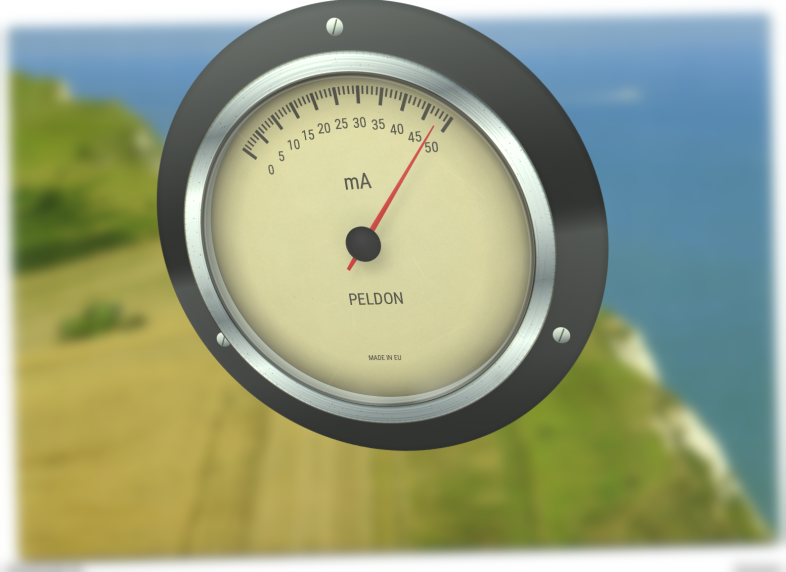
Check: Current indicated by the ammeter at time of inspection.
48 mA
